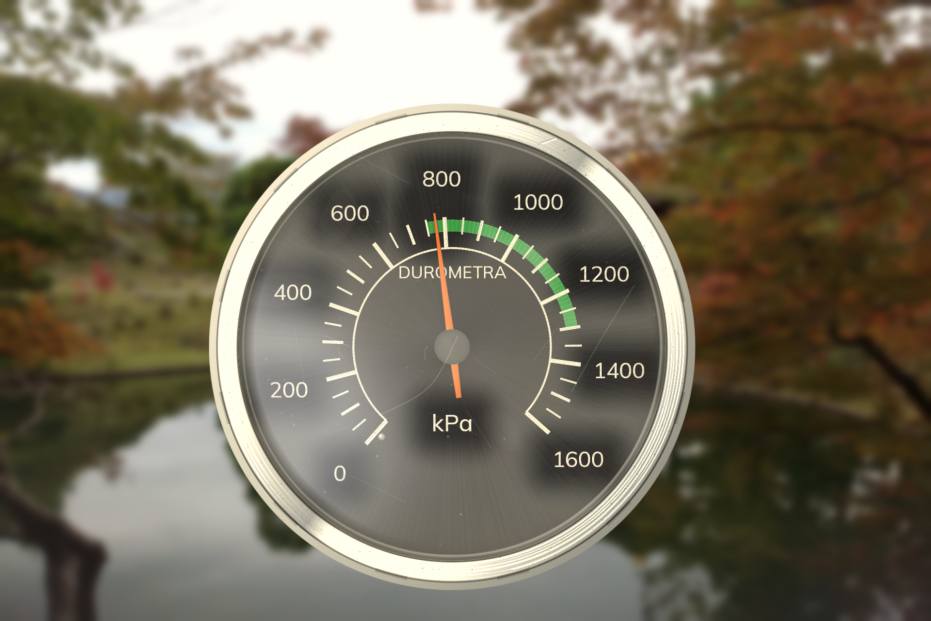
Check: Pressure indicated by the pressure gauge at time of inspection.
775 kPa
